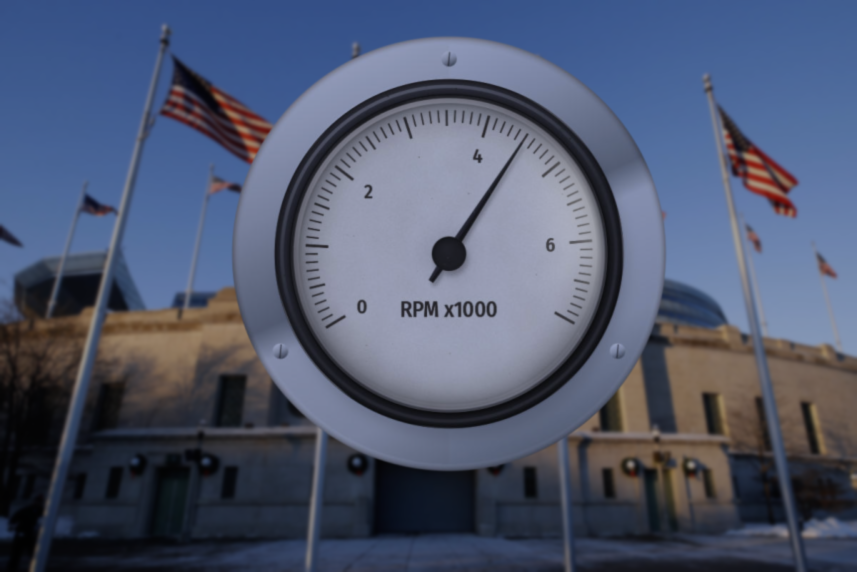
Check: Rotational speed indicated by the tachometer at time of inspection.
4500 rpm
